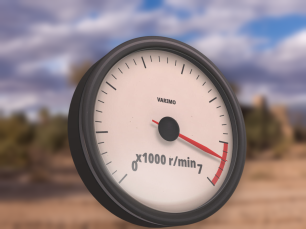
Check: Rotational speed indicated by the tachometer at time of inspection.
6400 rpm
